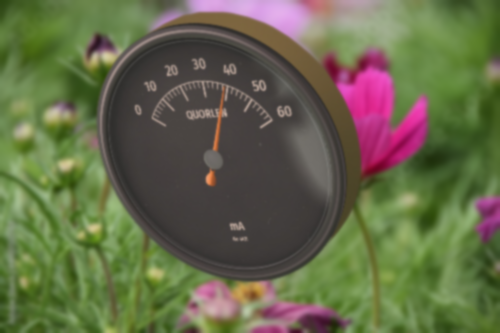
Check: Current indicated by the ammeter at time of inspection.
40 mA
